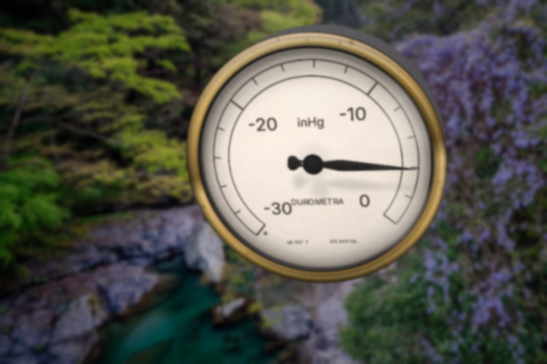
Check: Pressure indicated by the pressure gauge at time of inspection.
-4 inHg
